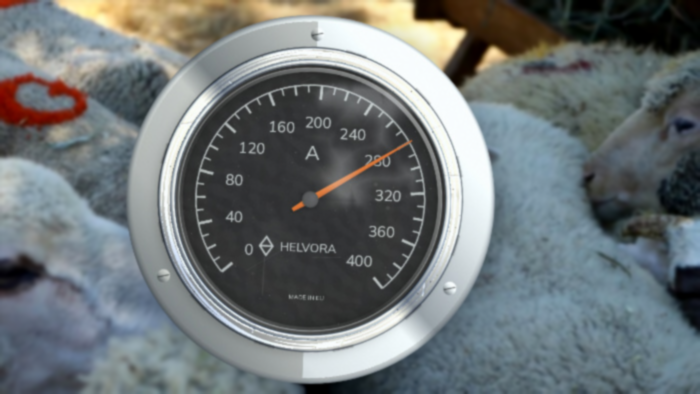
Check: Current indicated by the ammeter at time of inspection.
280 A
